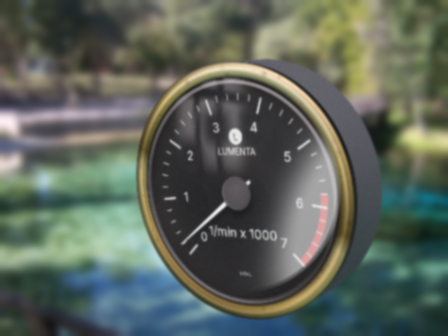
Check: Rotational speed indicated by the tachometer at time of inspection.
200 rpm
